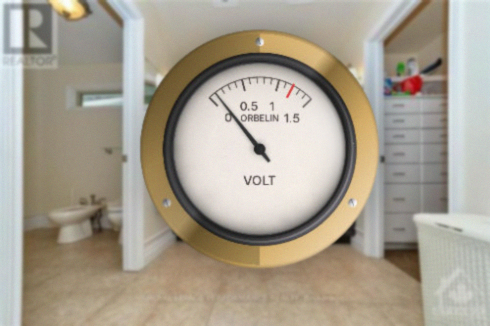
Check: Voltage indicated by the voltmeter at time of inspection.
0.1 V
